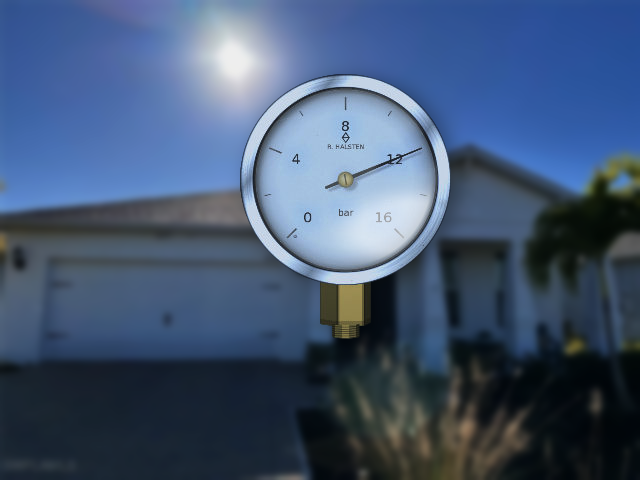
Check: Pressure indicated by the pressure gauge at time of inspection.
12 bar
